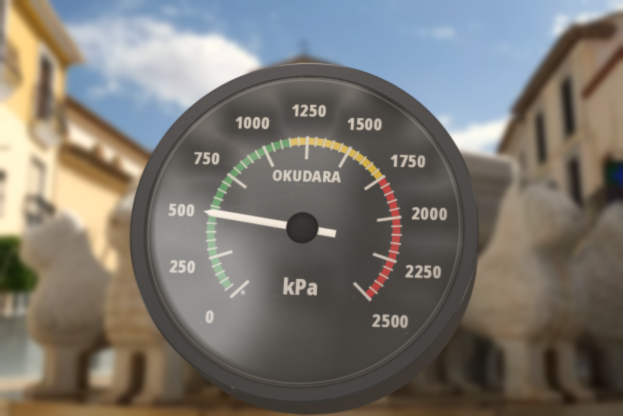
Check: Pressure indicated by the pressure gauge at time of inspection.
500 kPa
